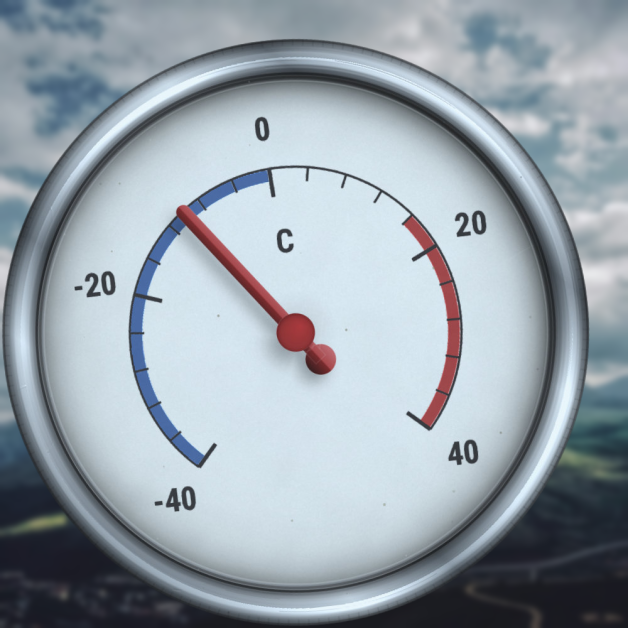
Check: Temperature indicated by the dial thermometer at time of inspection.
-10 °C
